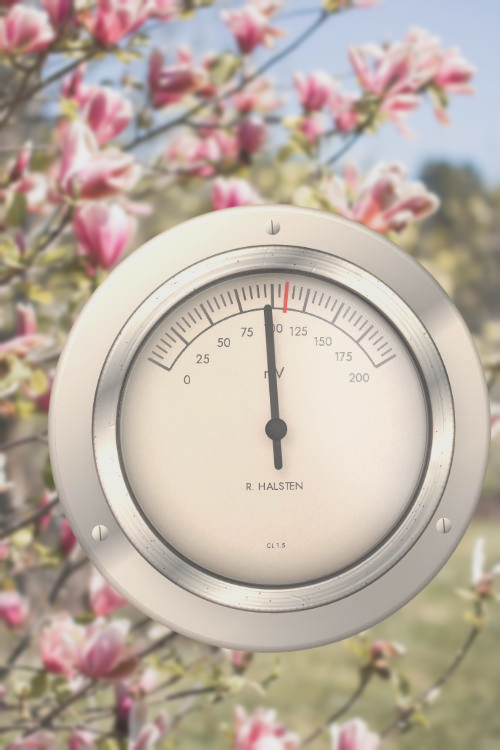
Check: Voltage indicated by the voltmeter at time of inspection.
95 mV
